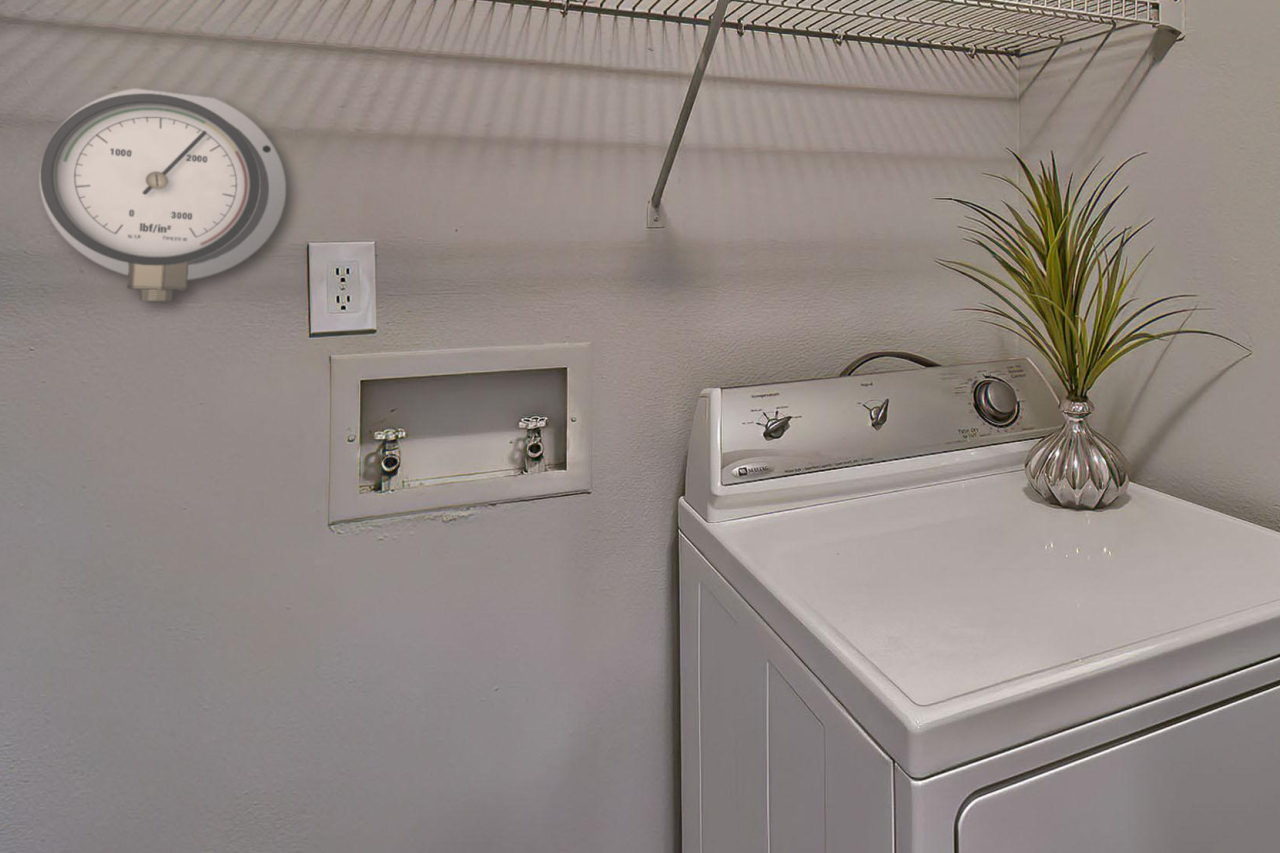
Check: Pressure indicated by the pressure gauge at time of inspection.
1850 psi
